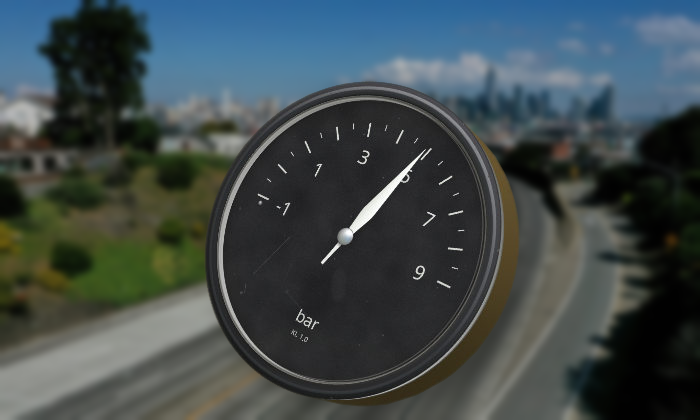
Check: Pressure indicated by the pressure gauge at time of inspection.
5 bar
